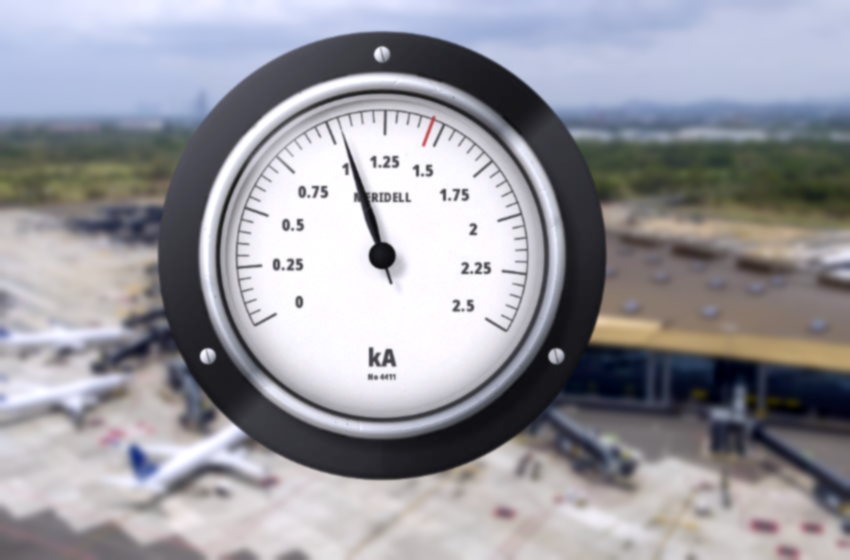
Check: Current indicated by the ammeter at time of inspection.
1.05 kA
